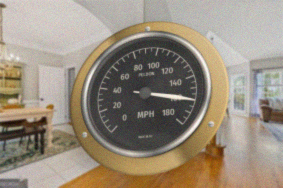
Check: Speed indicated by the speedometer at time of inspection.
160 mph
